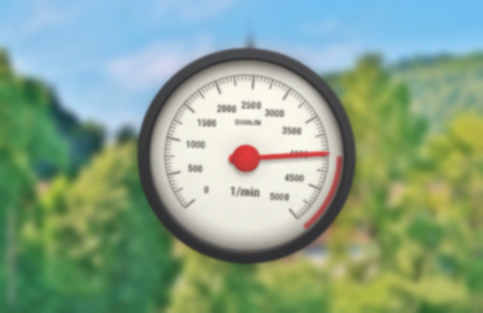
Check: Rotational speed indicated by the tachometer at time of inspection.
4000 rpm
